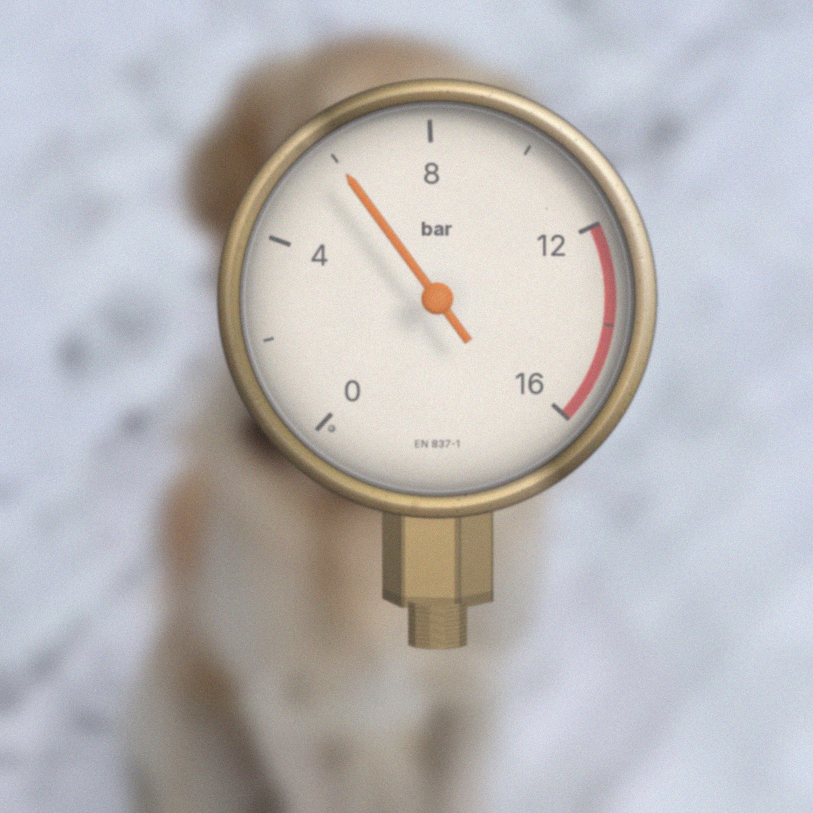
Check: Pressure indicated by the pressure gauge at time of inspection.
6 bar
